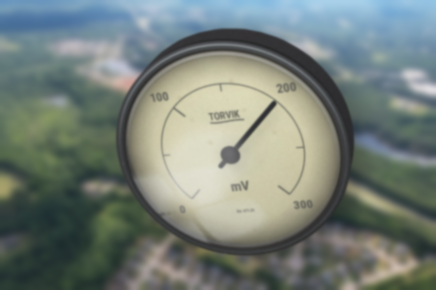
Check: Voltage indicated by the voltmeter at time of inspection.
200 mV
